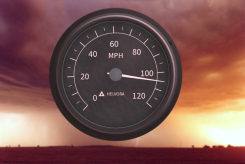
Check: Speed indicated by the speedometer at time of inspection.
105 mph
